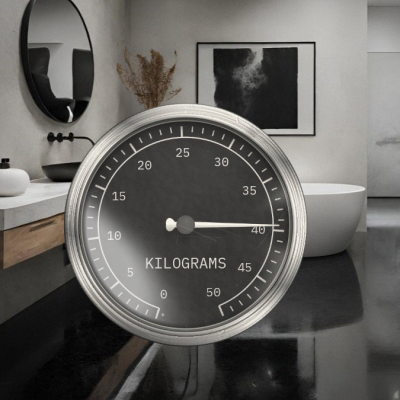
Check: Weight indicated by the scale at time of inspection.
39.5 kg
